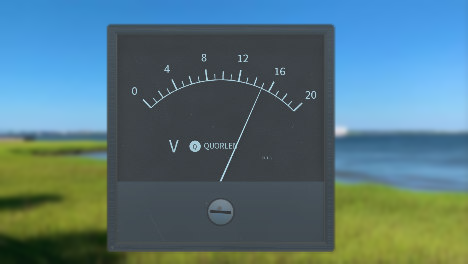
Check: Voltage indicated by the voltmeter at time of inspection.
15 V
